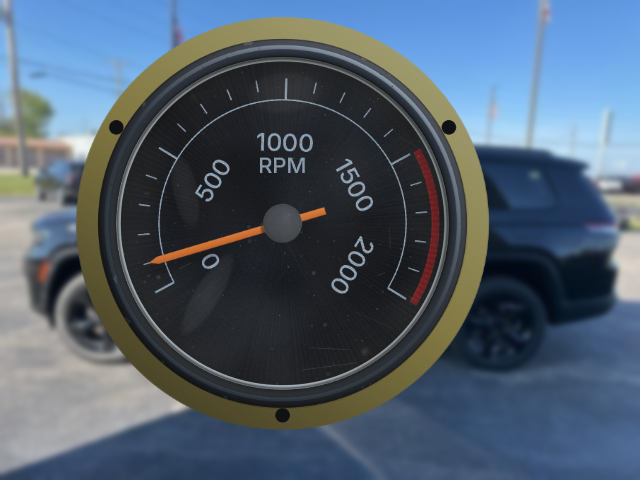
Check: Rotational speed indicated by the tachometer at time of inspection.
100 rpm
